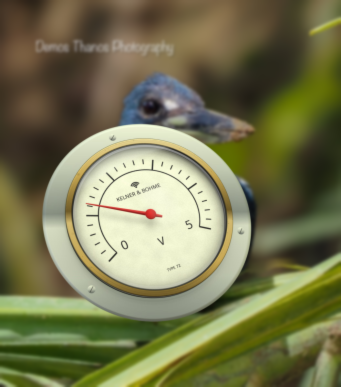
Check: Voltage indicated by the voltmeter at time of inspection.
1.2 V
